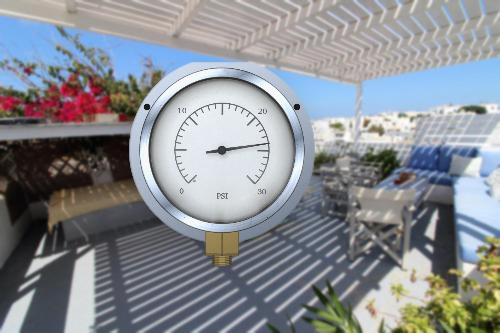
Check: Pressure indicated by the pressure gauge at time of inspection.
24 psi
